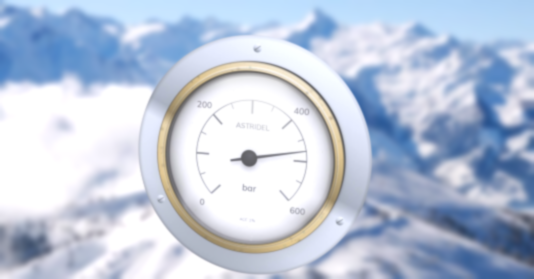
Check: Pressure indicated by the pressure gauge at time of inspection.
475 bar
